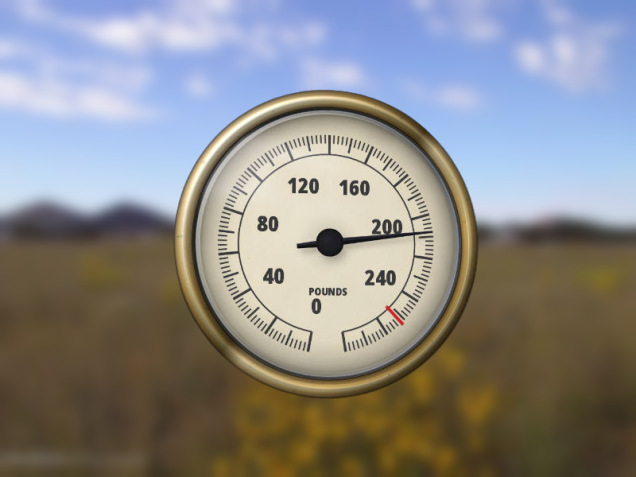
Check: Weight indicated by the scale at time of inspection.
208 lb
